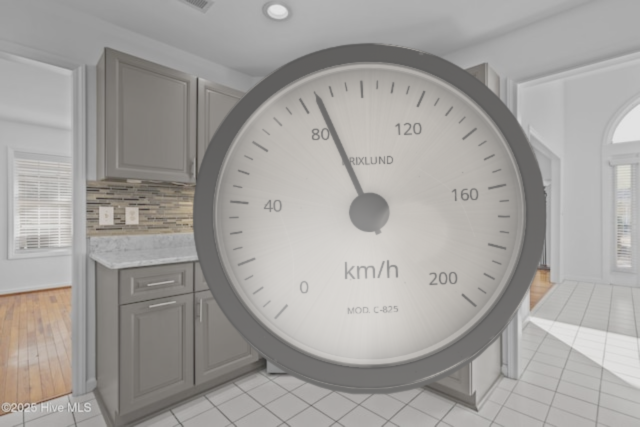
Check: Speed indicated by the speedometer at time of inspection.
85 km/h
